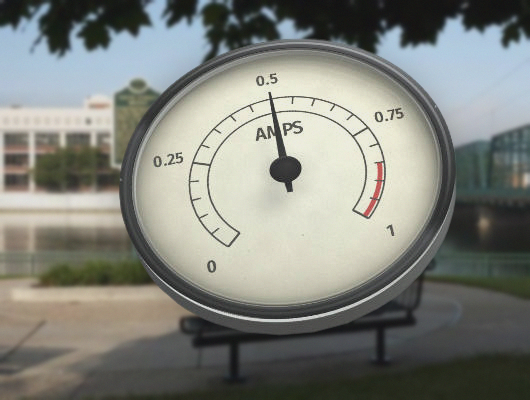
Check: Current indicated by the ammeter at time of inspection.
0.5 A
